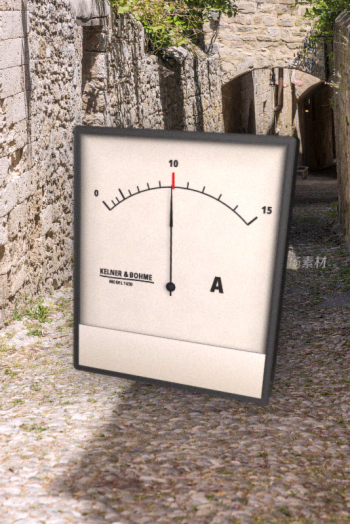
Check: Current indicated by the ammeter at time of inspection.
10 A
